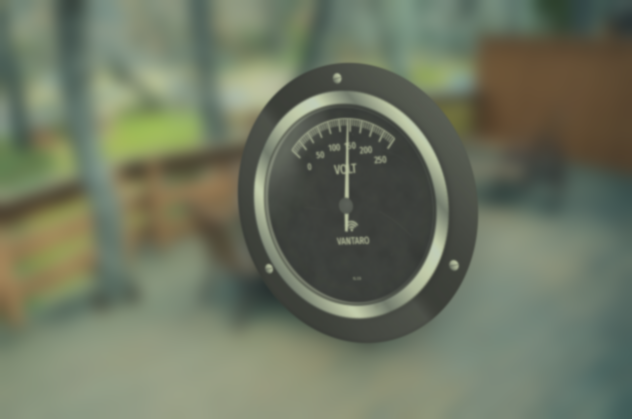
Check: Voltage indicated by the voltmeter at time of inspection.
150 V
